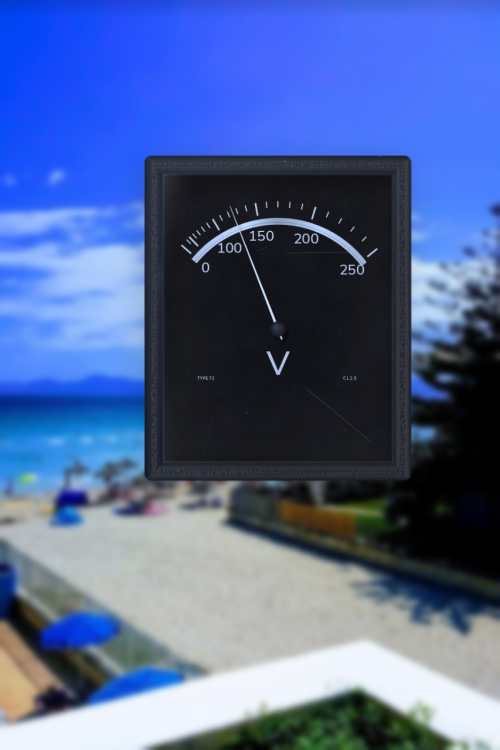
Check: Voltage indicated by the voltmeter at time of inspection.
125 V
